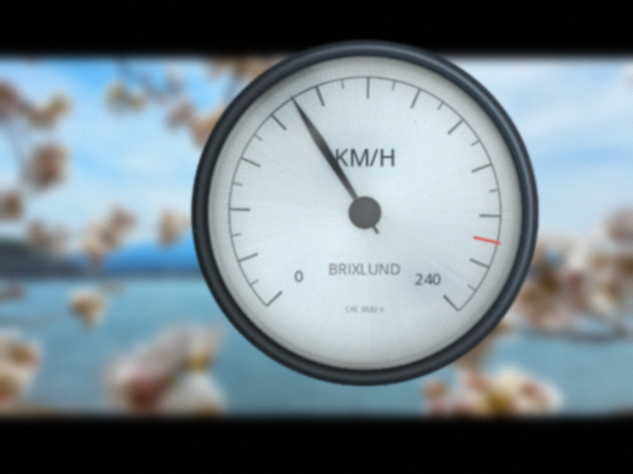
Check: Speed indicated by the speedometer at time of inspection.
90 km/h
